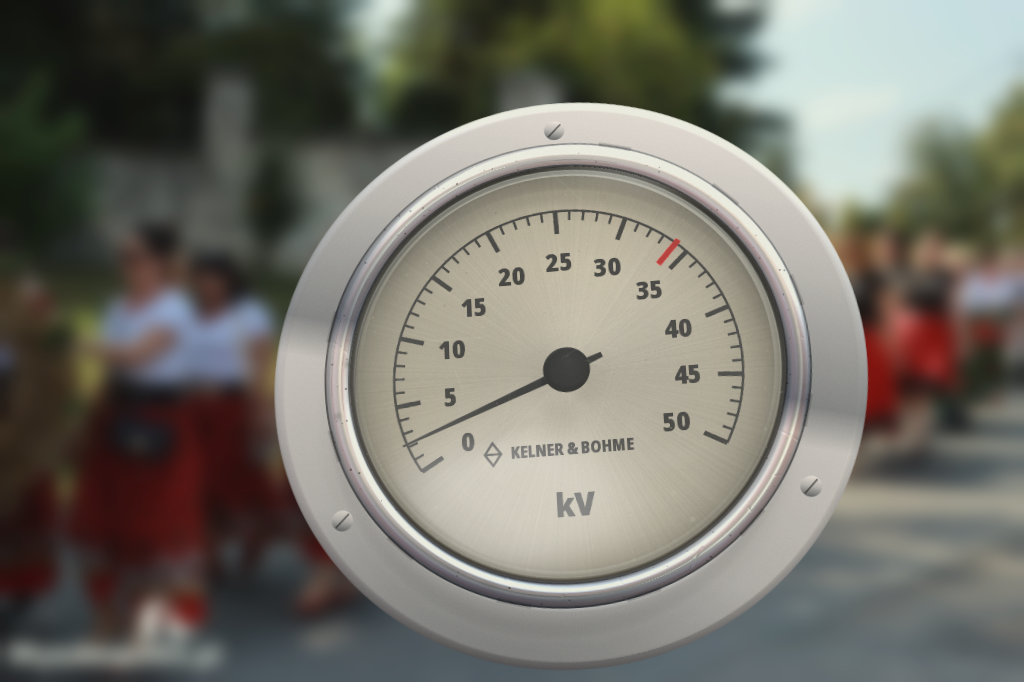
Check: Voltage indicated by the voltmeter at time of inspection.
2 kV
